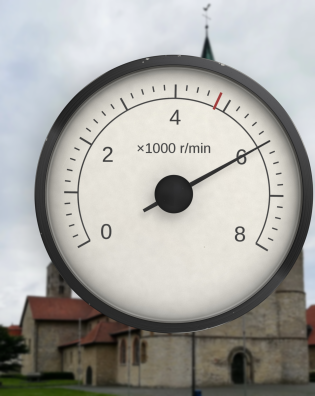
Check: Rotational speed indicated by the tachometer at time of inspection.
6000 rpm
